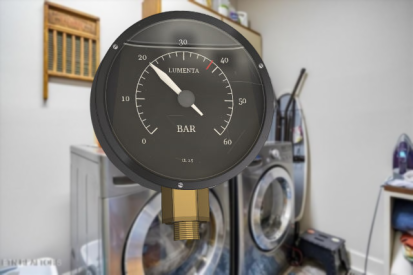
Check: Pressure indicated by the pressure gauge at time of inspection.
20 bar
